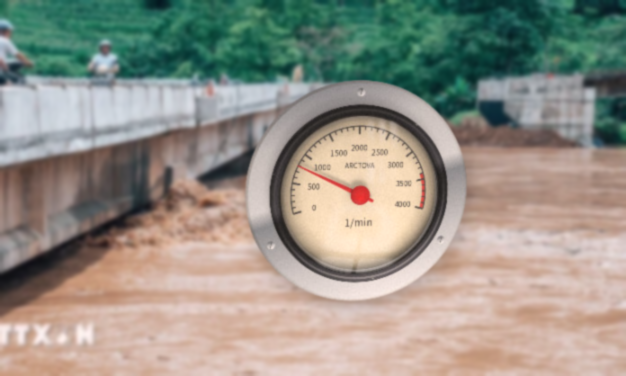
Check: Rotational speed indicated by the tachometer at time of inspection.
800 rpm
